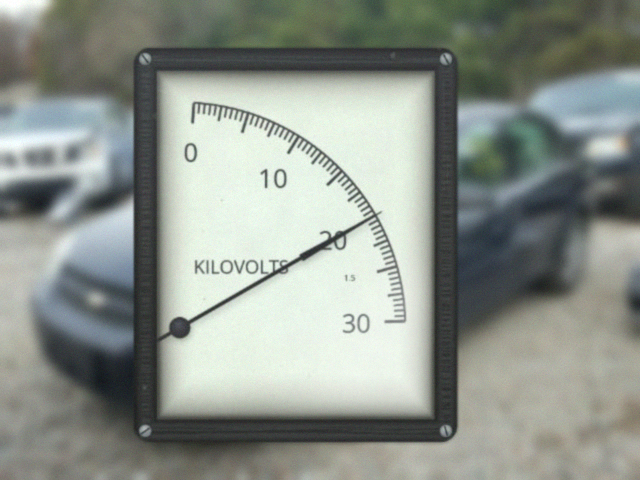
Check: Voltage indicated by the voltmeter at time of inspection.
20 kV
